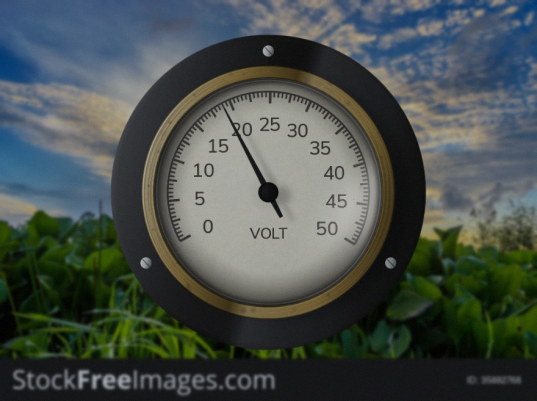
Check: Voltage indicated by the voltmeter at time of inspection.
19 V
